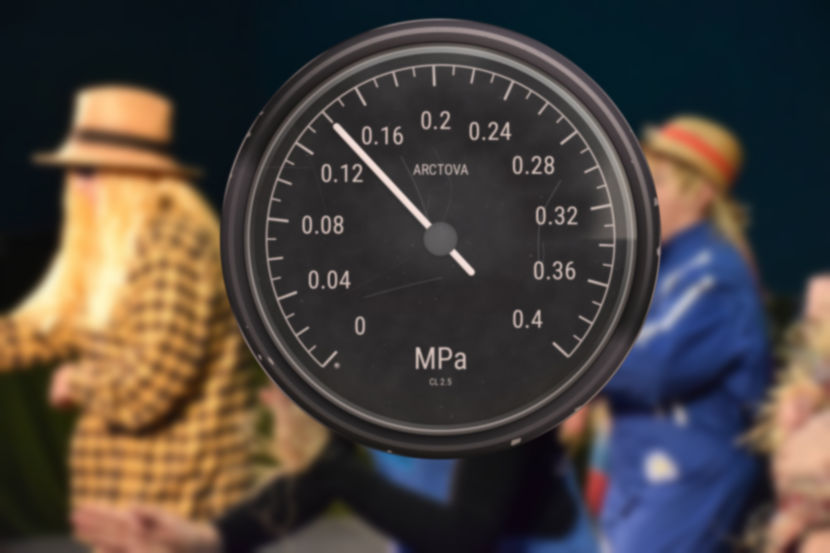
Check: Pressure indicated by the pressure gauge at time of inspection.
0.14 MPa
